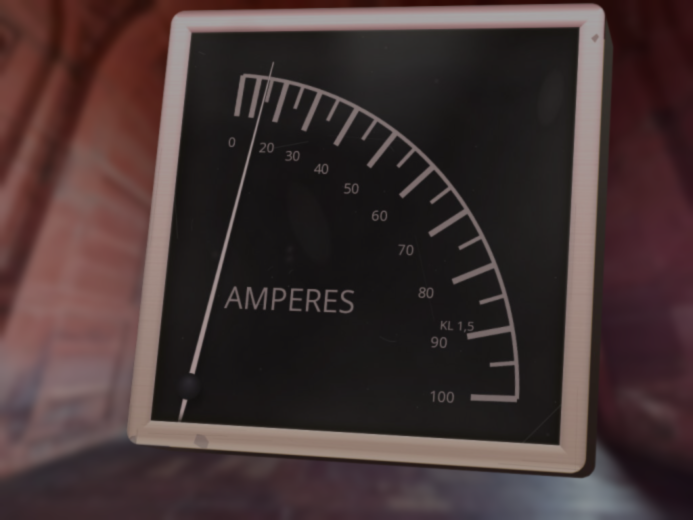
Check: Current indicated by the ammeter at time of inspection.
15 A
